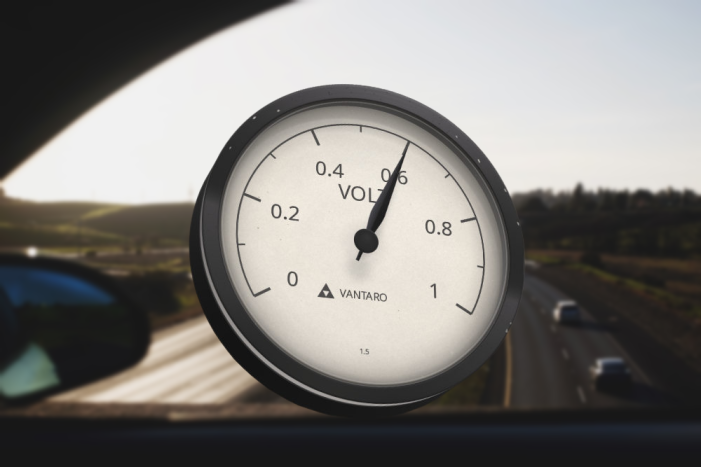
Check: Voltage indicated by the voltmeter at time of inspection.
0.6 V
